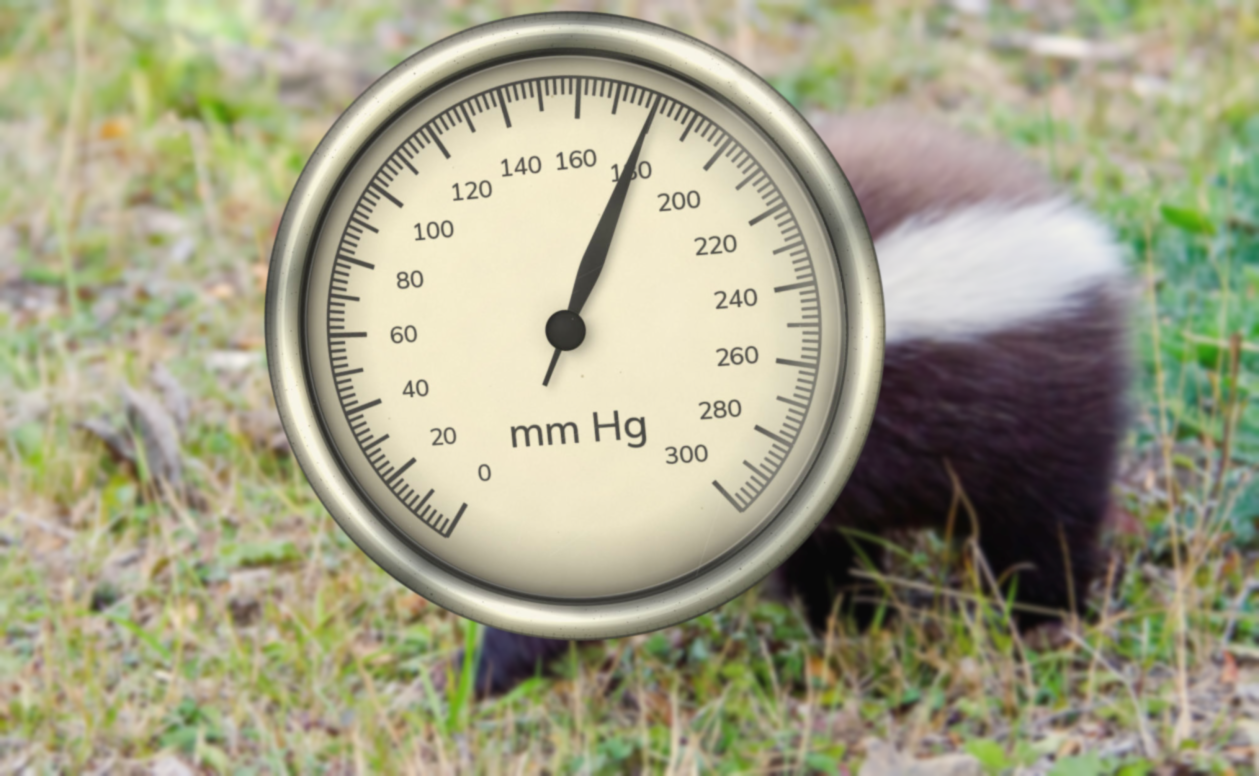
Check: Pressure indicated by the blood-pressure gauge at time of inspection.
180 mmHg
